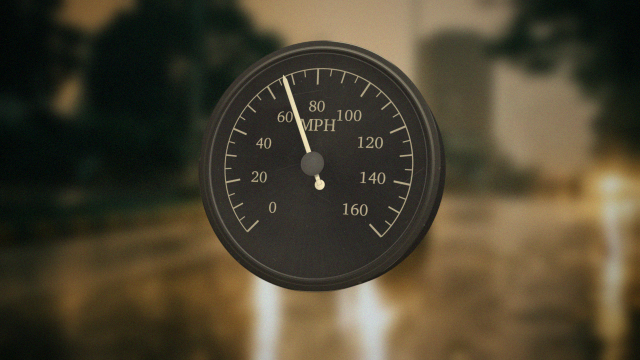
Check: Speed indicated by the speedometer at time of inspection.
67.5 mph
